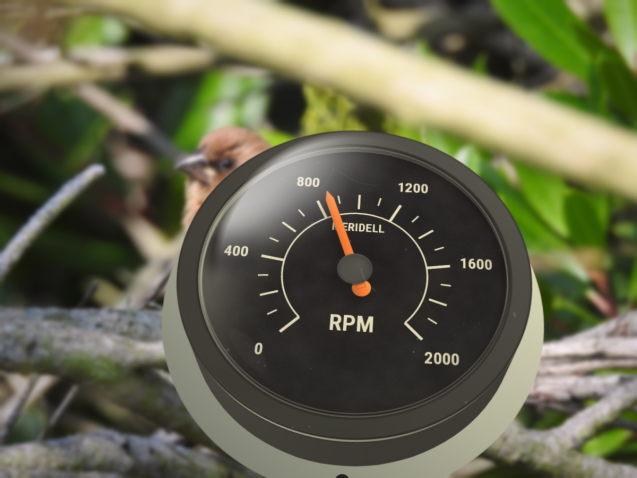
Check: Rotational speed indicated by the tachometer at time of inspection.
850 rpm
